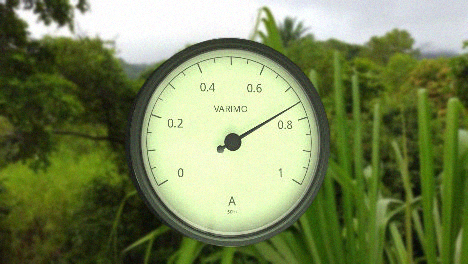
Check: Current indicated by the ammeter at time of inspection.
0.75 A
